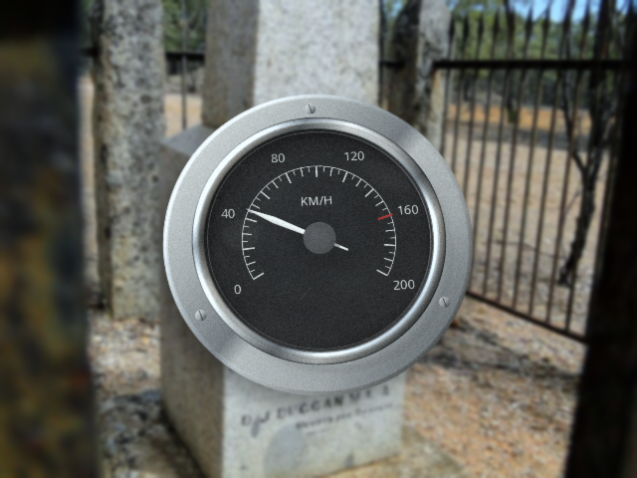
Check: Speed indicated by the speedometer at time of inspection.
45 km/h
